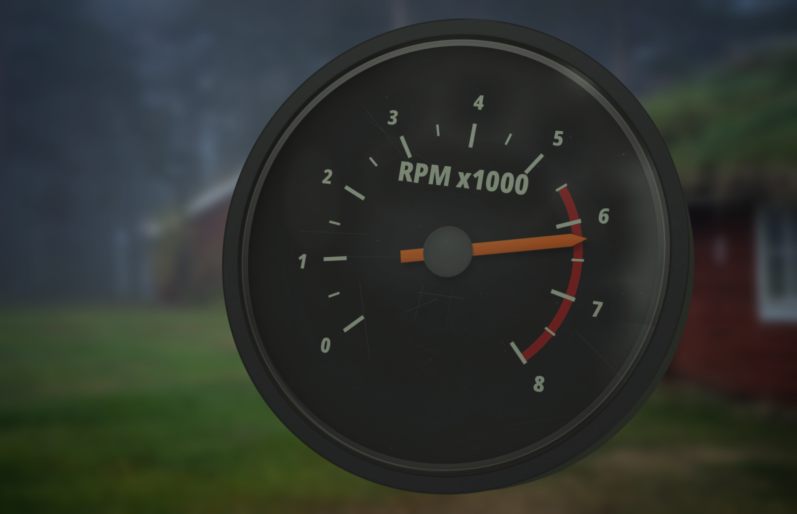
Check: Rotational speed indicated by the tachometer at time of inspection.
6250 rpm
